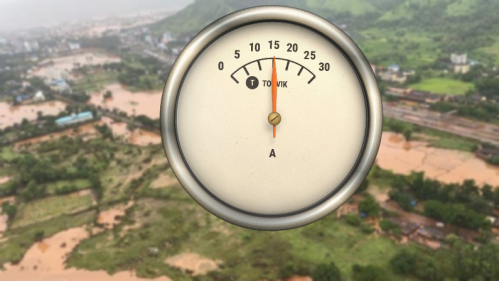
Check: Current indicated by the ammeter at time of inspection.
15 A
